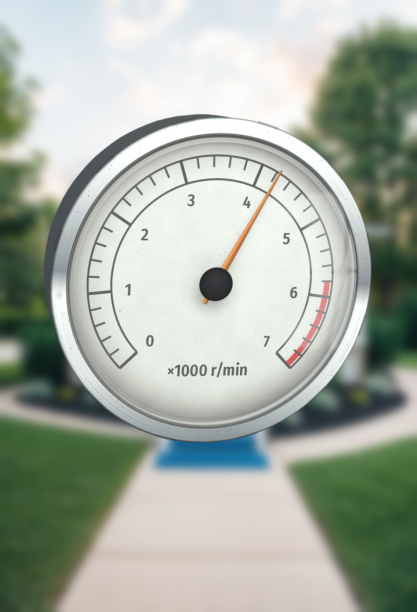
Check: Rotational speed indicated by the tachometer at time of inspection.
4200 rpm
